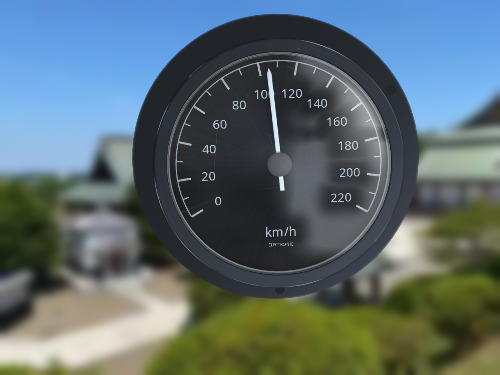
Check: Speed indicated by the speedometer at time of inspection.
105 km/h
